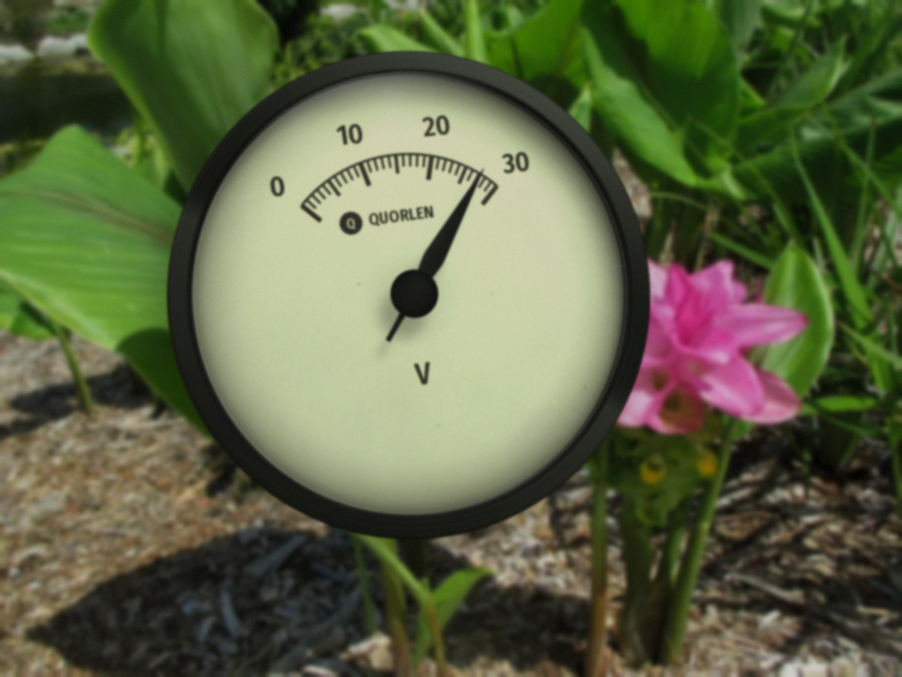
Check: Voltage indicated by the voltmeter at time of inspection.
27 V
